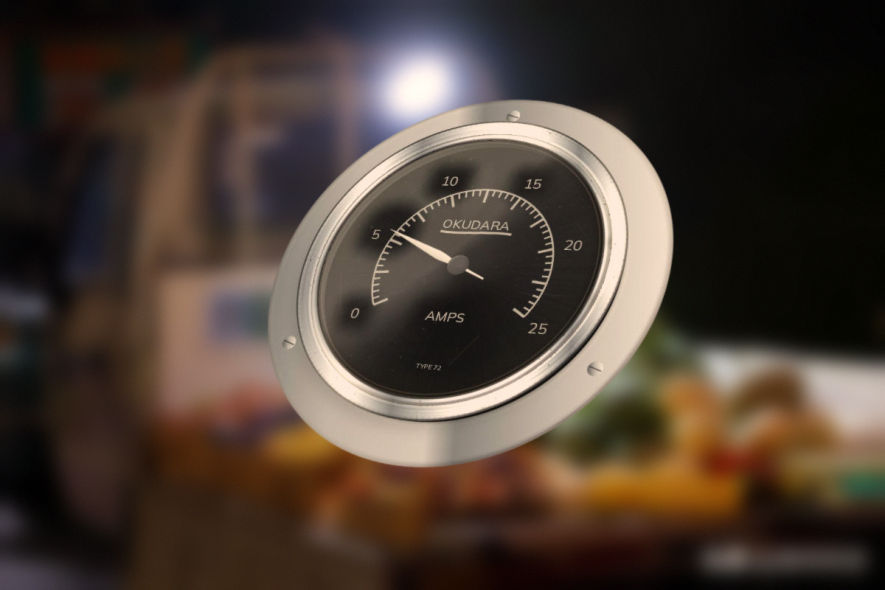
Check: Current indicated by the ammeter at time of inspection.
5.5 A
